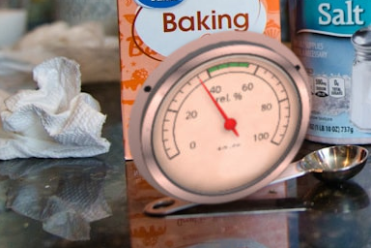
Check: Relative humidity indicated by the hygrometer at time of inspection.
36 %
